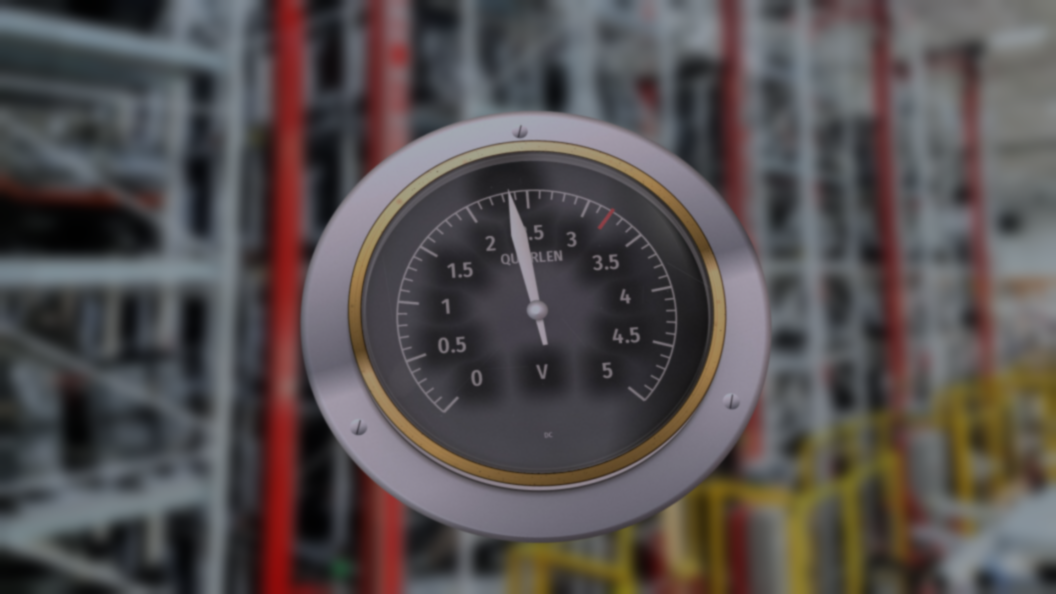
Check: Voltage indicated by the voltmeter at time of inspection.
2.35 V
